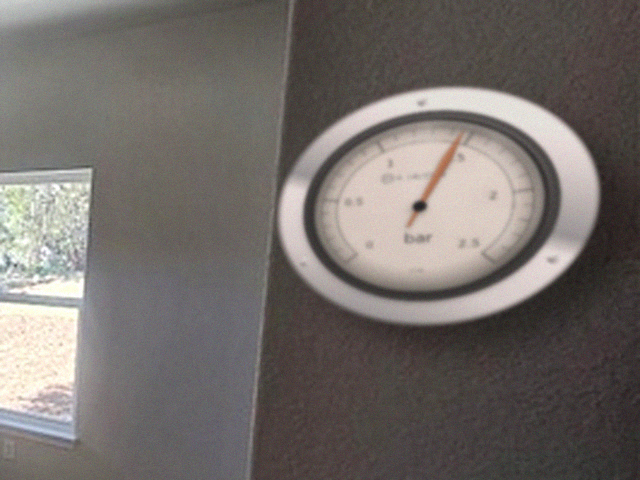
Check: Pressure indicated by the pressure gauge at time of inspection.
1.45 bar
